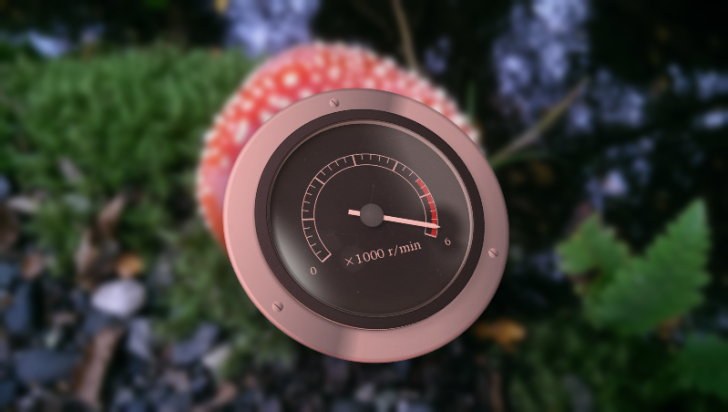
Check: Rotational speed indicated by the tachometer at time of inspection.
5800 rpm
